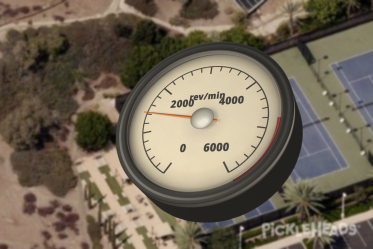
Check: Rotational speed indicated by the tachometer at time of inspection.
1400 rpm
